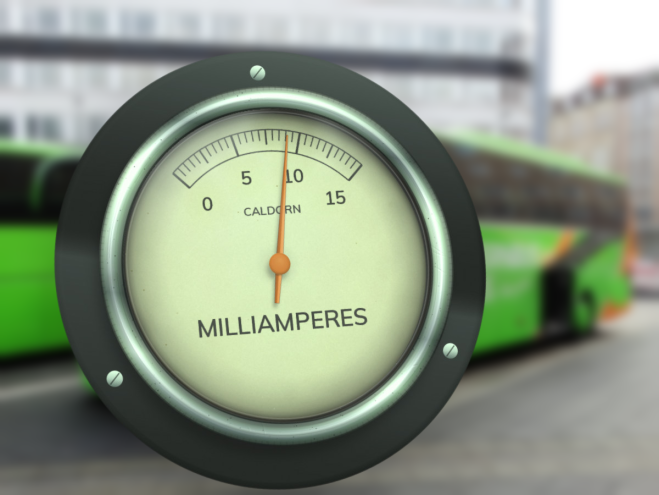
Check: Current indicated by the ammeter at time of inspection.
9 mA
